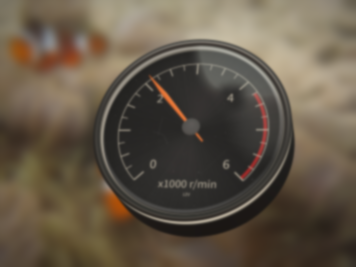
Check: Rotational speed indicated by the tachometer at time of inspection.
2125 rpm
